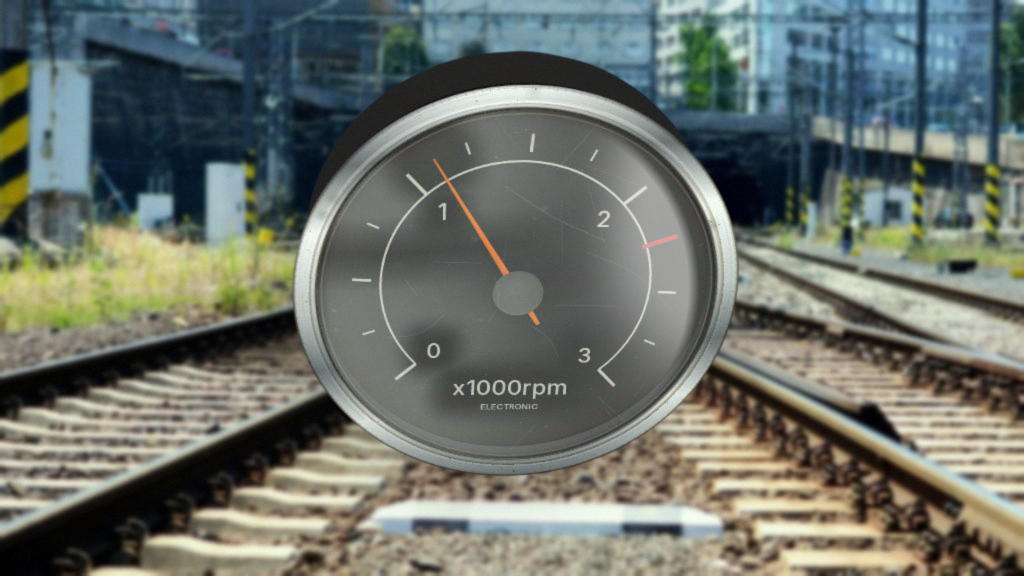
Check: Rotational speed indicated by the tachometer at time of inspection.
1125 rpm
